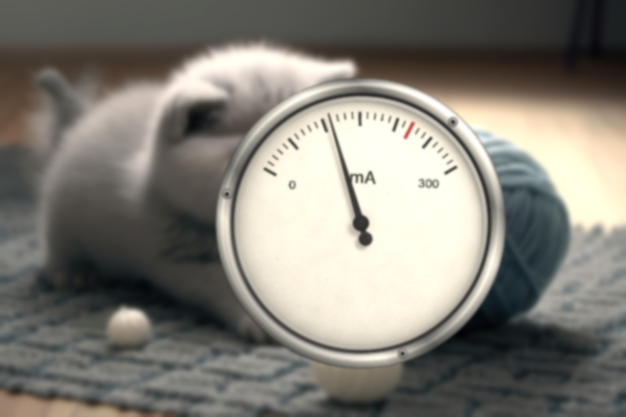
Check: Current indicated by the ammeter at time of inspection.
110 mA
